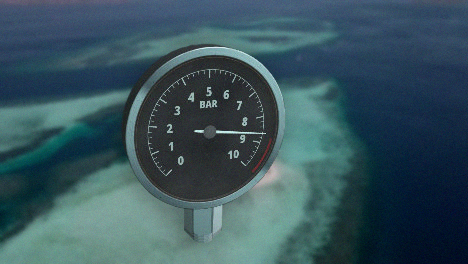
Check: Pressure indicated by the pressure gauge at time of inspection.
8.6 bar
